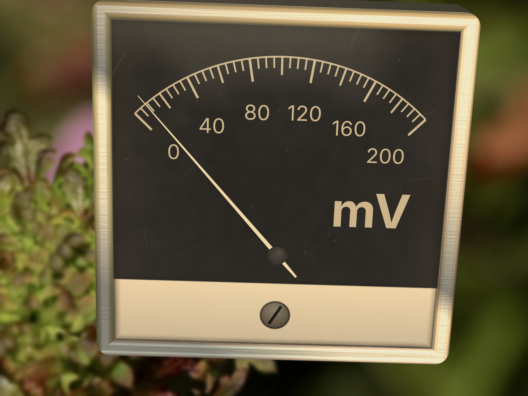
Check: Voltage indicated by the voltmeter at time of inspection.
10 mV
